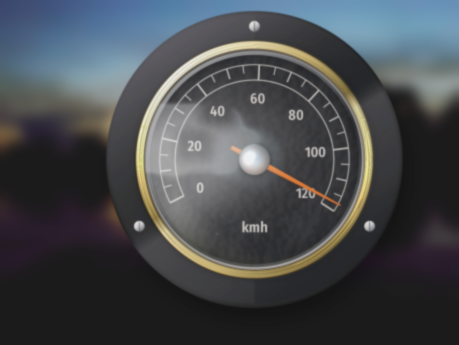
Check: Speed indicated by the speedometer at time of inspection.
117.5 km/h
